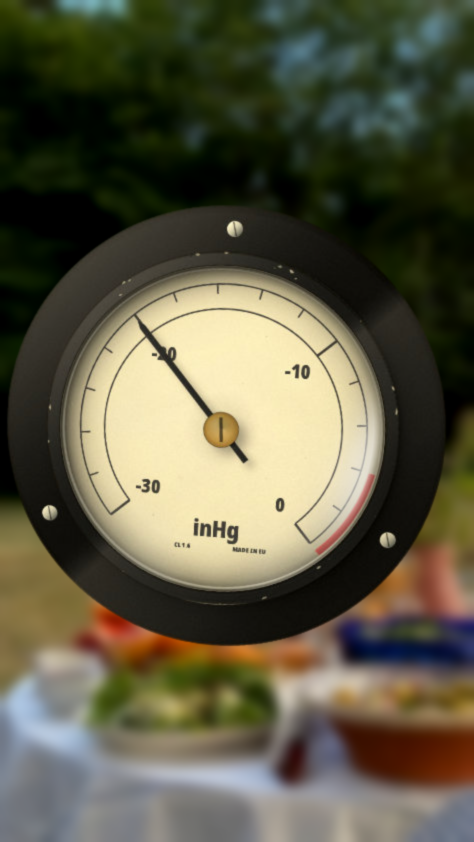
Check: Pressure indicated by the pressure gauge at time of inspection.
-20 inHg
